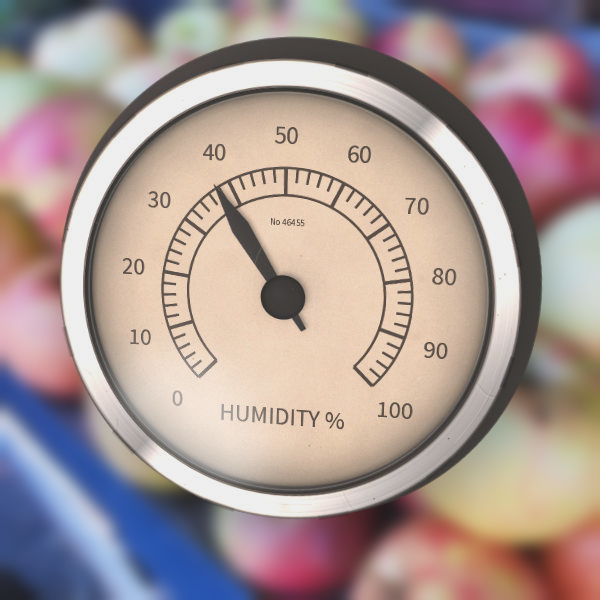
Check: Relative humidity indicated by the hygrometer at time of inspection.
38 %
